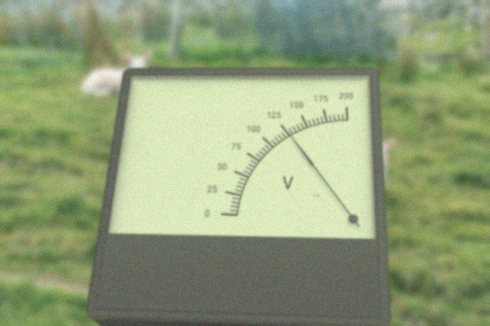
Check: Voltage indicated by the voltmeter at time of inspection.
125 V
